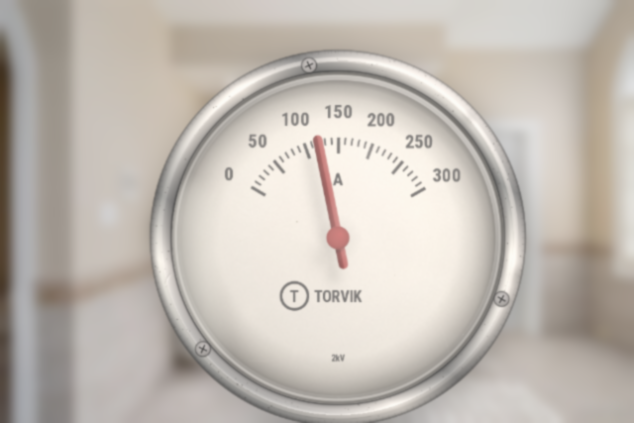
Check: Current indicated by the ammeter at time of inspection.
120 A
